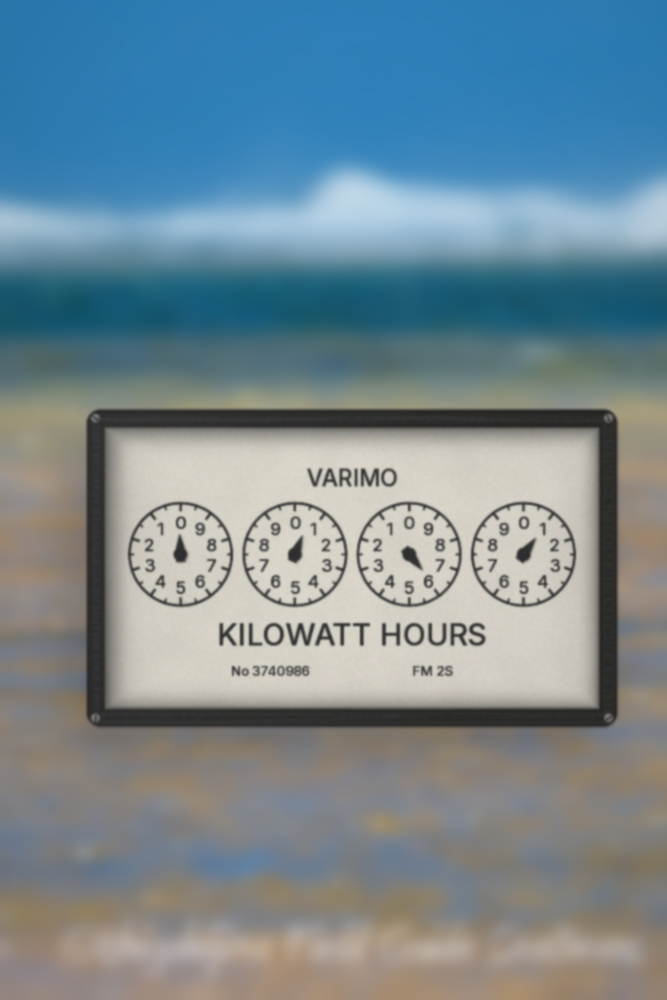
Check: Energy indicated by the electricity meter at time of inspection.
61 kWh
